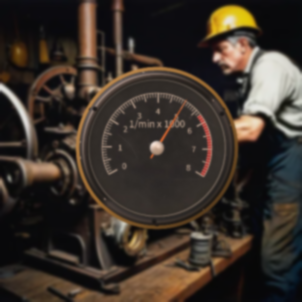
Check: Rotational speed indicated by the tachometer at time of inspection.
5000 rpm
